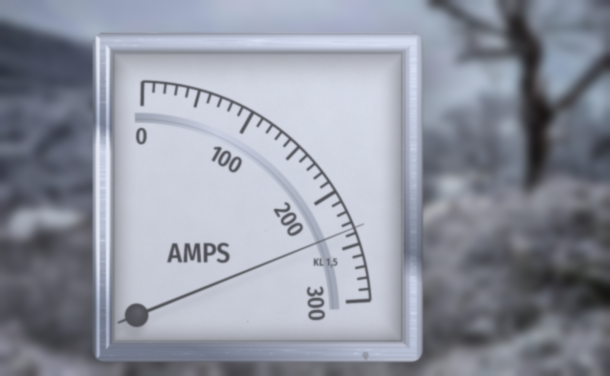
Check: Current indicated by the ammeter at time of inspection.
235 A
